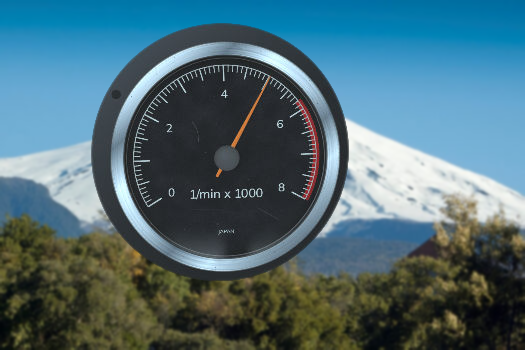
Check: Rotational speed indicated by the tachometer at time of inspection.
5000 rpm
